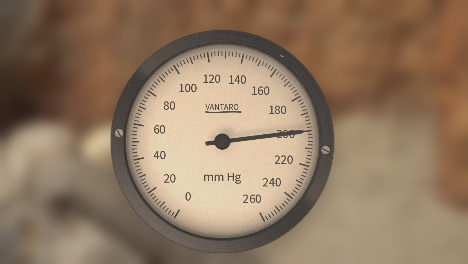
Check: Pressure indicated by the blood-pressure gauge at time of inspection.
200 mmHg
